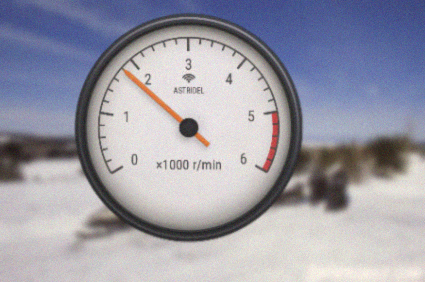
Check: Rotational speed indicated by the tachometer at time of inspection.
1800 rpm
